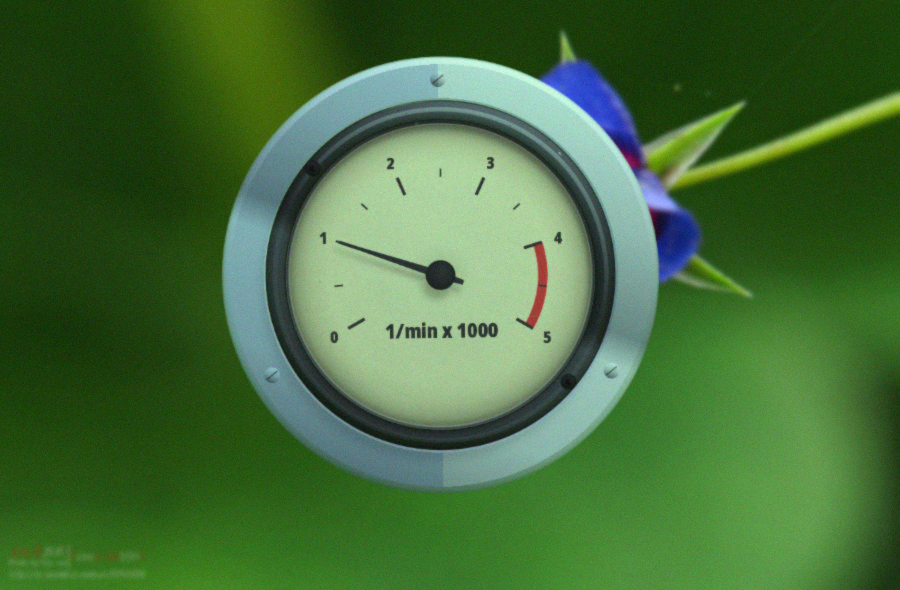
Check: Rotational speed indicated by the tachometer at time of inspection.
1000 rpm
